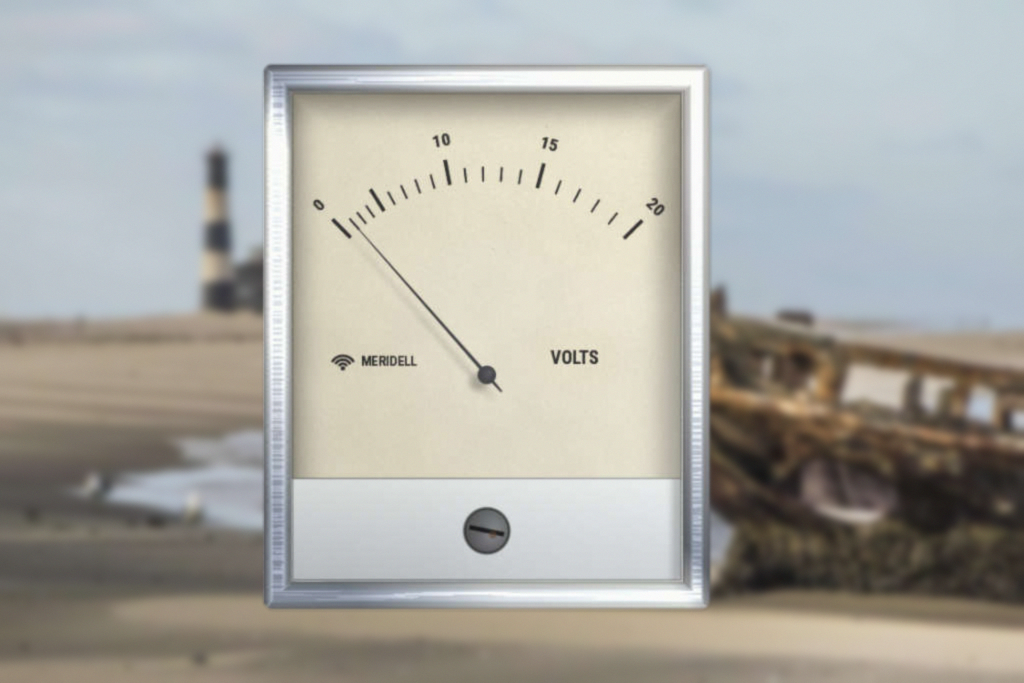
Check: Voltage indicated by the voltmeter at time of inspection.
2 V
